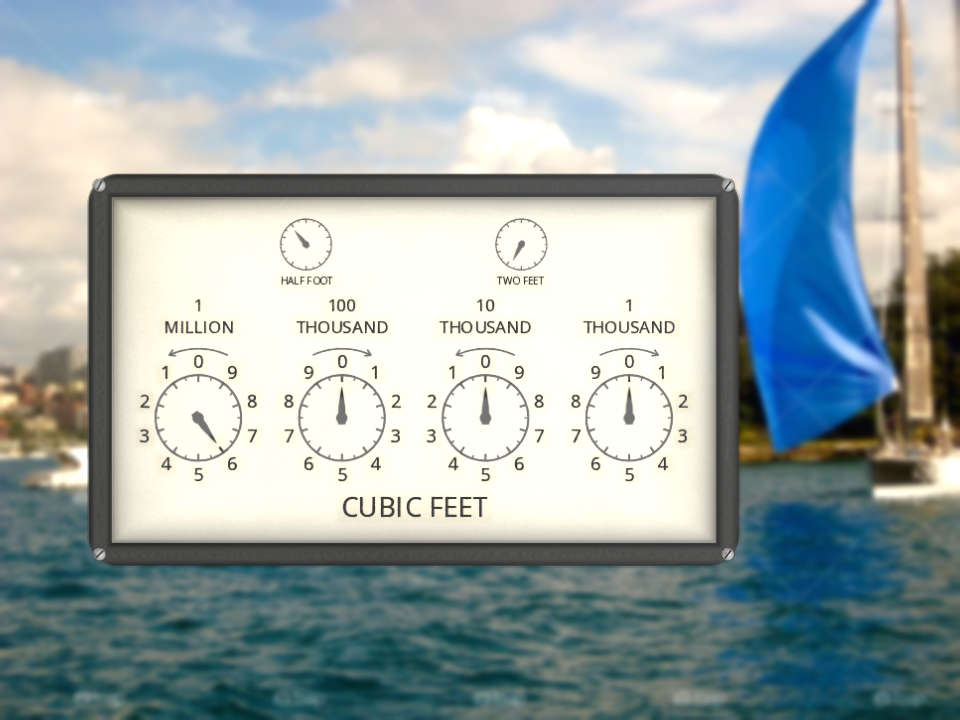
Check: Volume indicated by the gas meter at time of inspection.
600000 ft³
